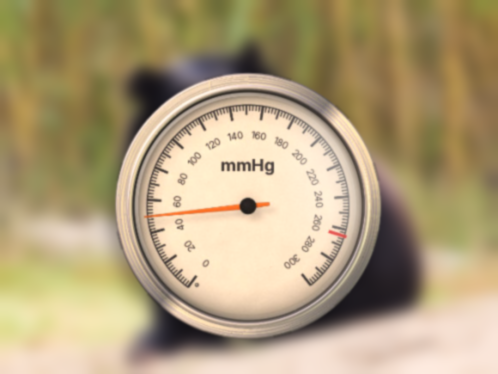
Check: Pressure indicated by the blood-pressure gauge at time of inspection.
50 mmHg
